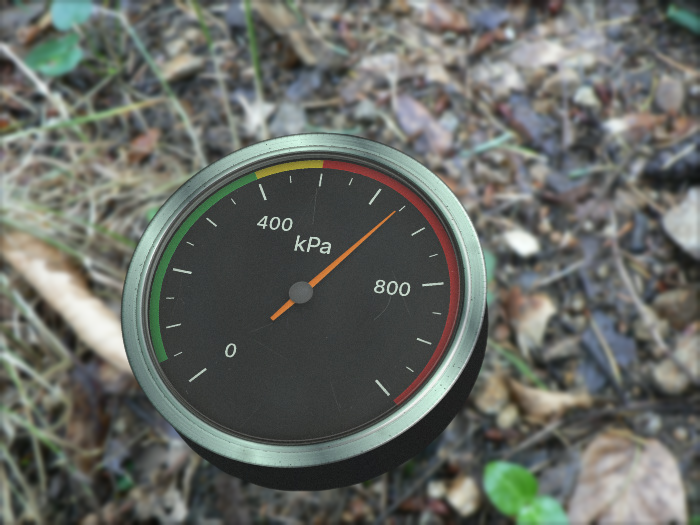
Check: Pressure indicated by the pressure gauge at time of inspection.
650 kPa
